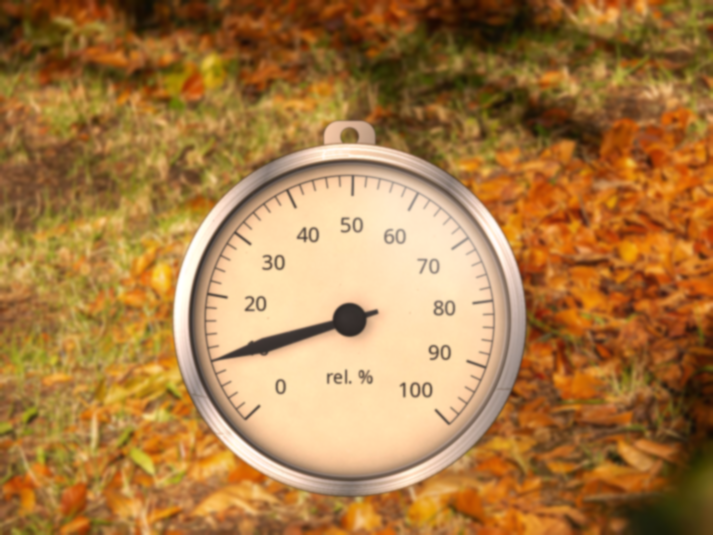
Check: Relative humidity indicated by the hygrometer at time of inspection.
10 %
